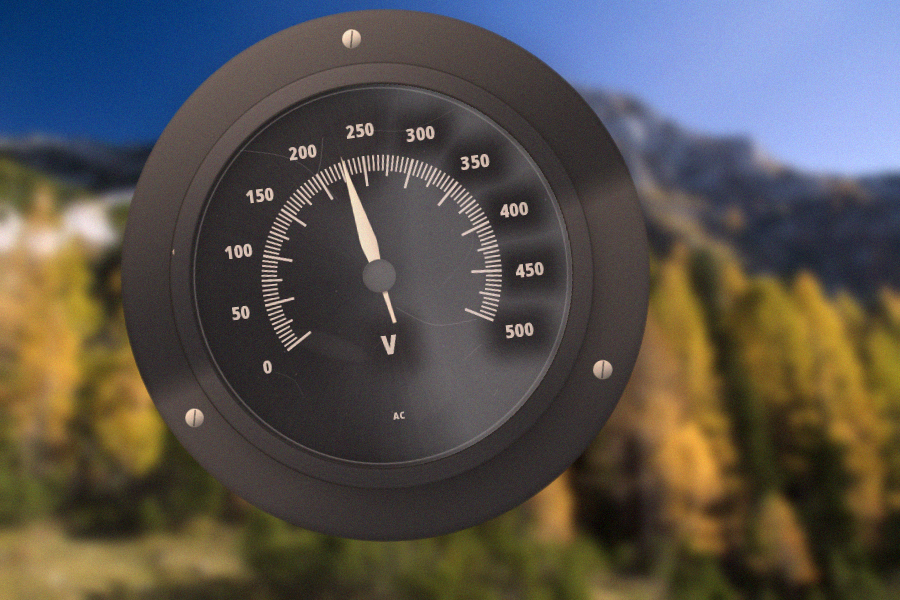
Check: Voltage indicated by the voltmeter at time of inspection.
230 V
